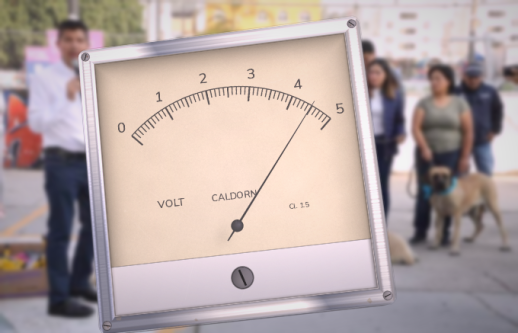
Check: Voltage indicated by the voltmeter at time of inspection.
4.5 V
